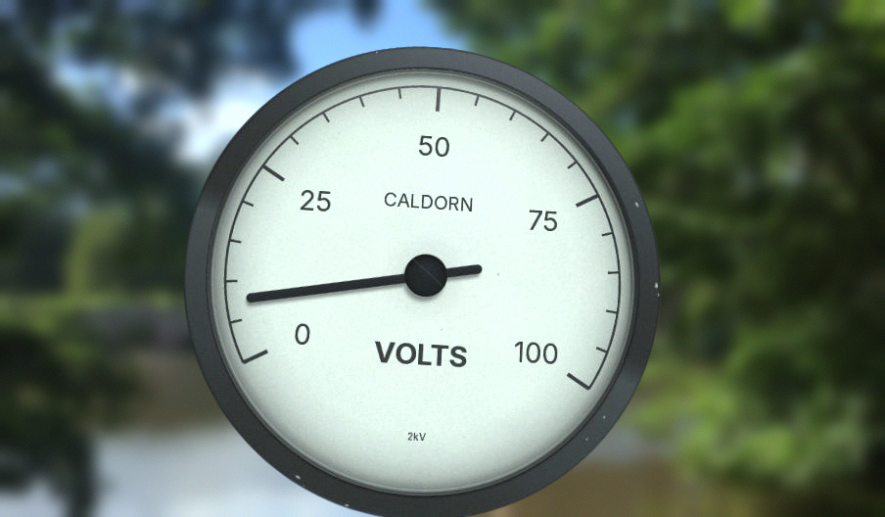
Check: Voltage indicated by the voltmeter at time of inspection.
7.5 V
